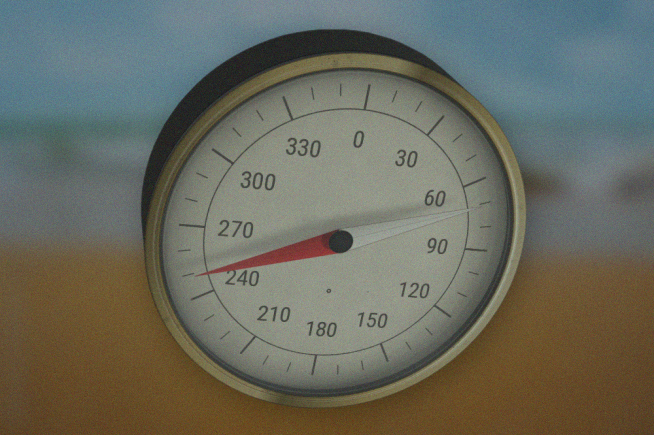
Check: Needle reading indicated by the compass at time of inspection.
250 °
